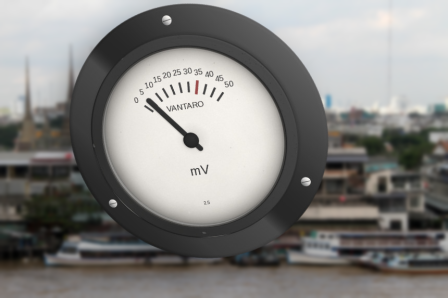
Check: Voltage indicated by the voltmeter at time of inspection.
5 mV
